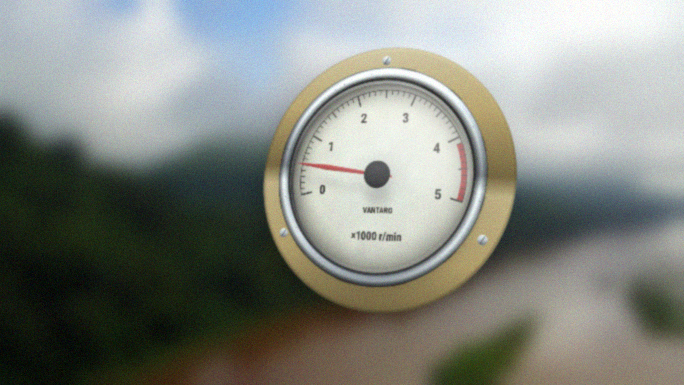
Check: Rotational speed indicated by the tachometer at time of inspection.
500 rpm
